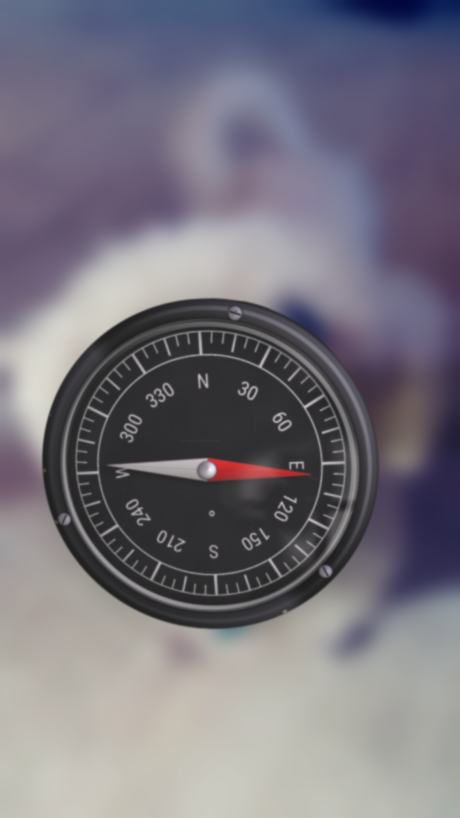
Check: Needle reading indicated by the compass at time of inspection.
95 °
